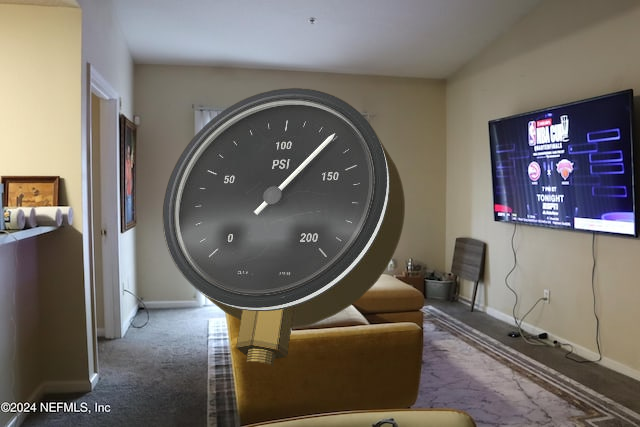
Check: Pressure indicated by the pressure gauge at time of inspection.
130 psi
